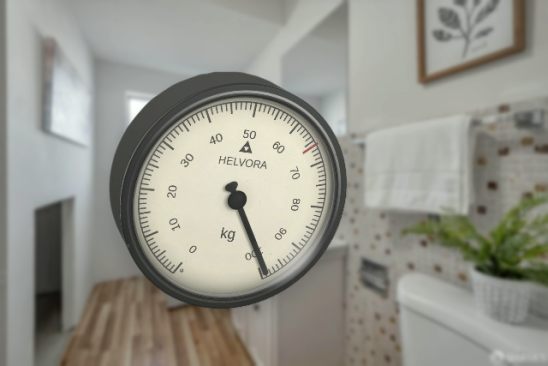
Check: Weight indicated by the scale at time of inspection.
99 kg
